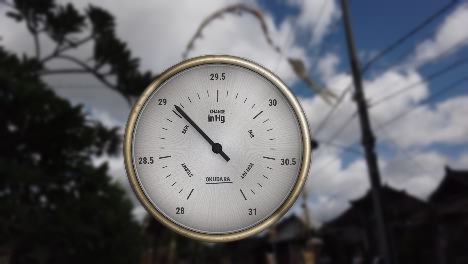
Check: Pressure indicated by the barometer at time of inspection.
29.05 inHg
